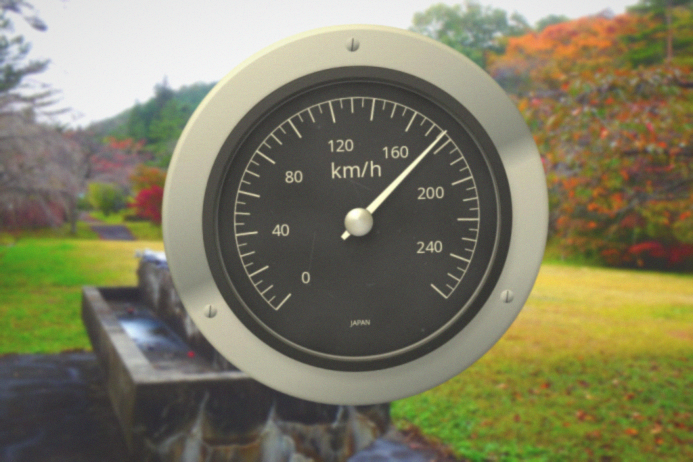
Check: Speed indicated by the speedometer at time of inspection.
175 km/h
